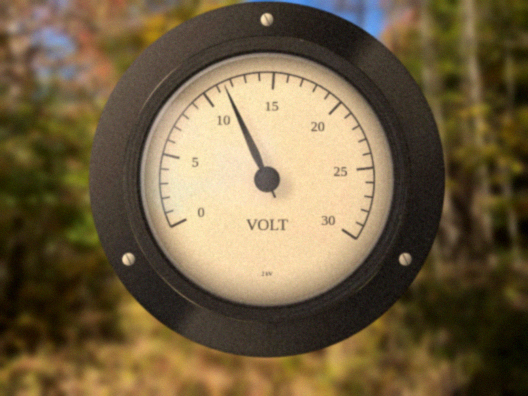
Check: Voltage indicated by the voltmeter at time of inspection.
11.5 V
